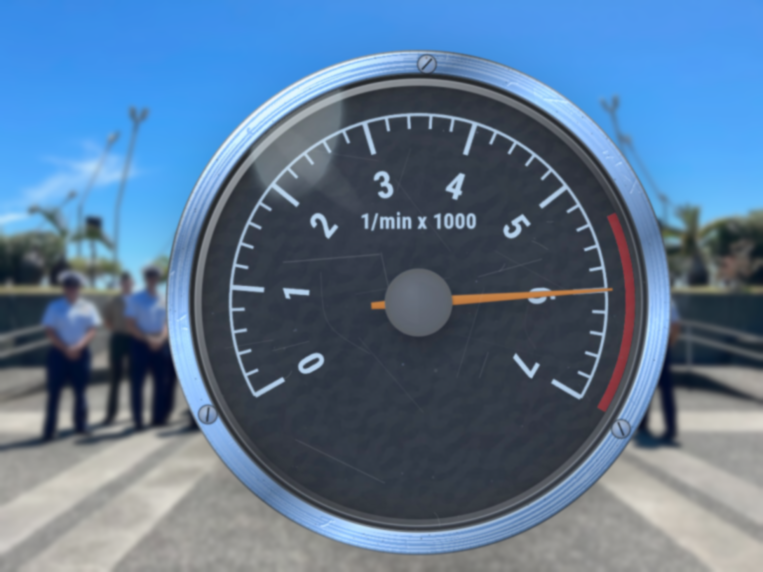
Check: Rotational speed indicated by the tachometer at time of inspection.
6000 rpm
